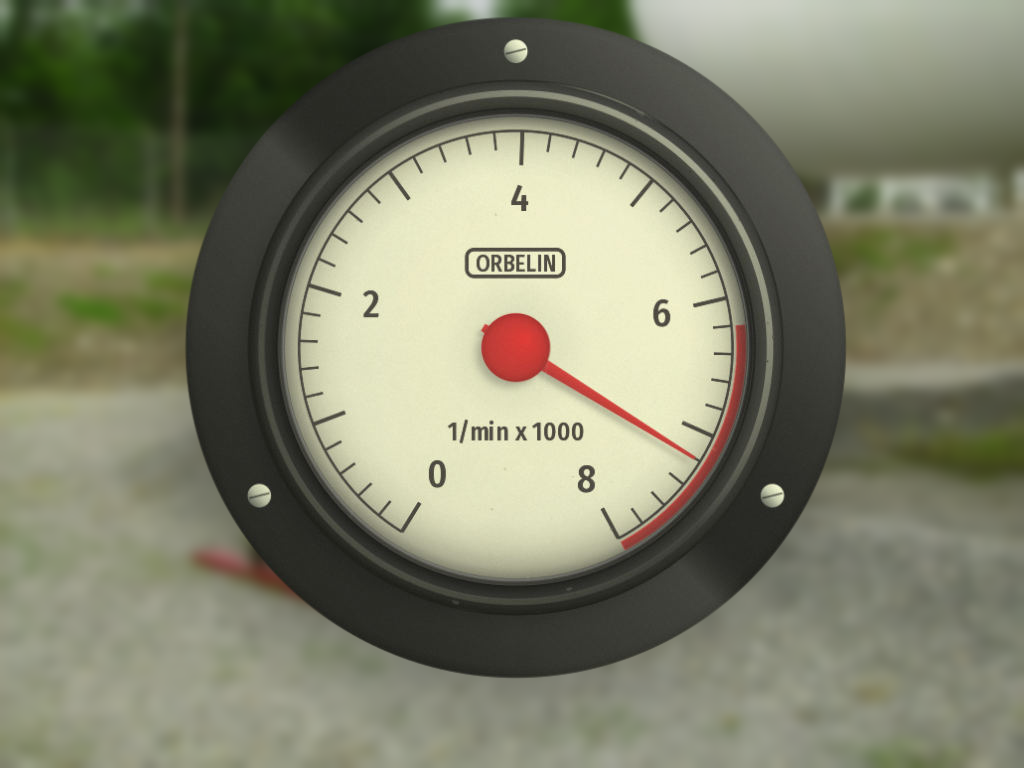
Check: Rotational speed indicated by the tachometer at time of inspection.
7200 rpm
